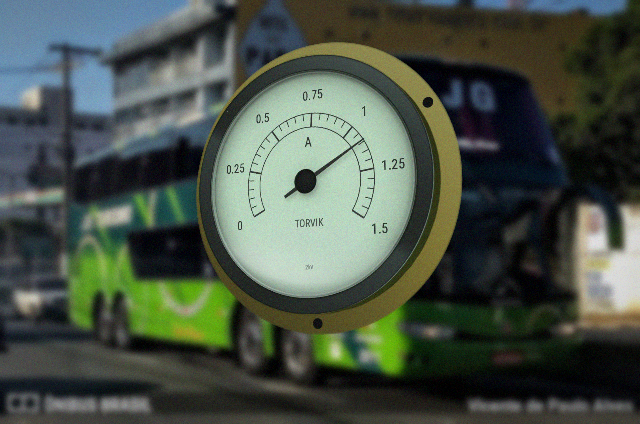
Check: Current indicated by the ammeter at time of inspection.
1.1 A
